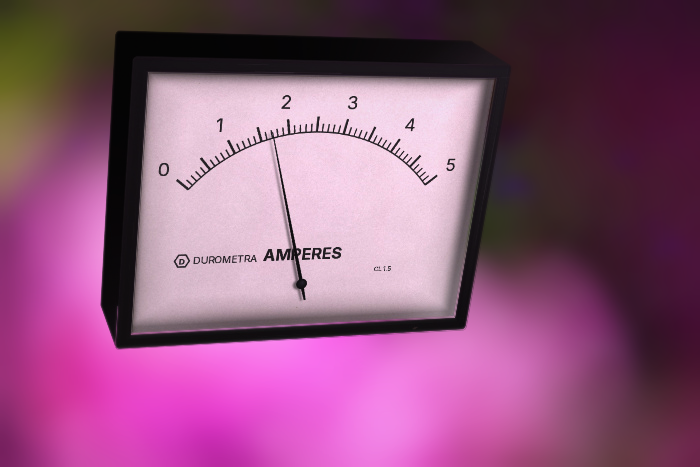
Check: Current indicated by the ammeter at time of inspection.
1.7 A
